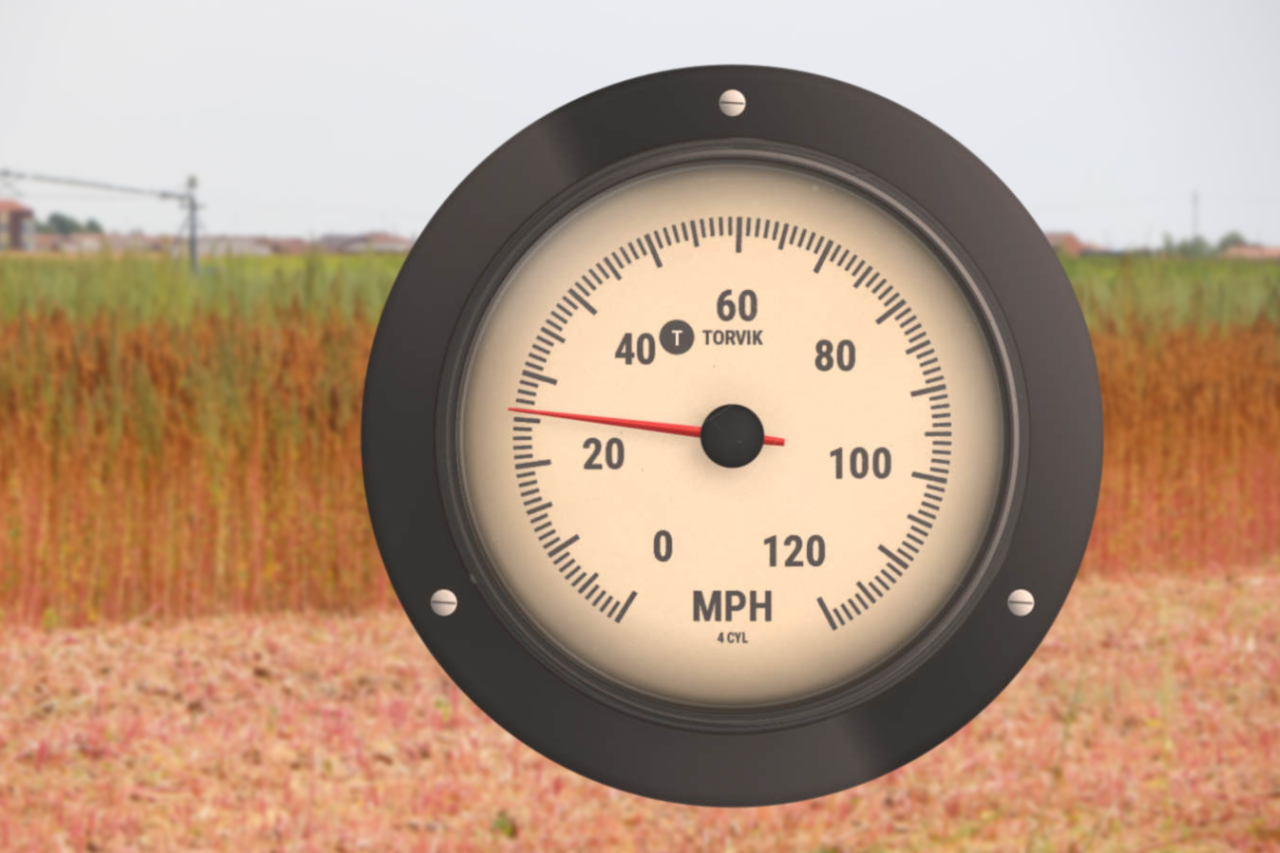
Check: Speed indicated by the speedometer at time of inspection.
26 mph
